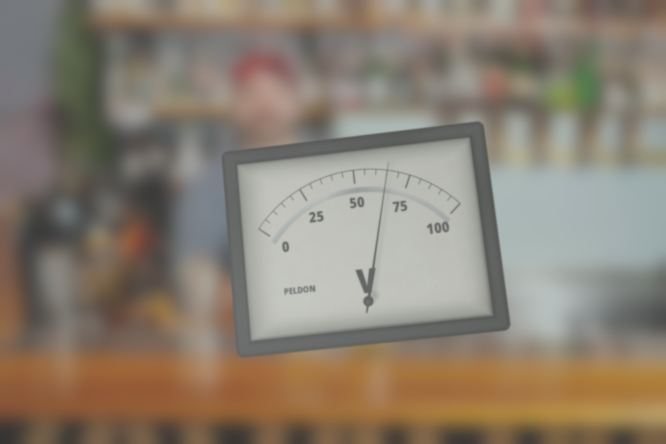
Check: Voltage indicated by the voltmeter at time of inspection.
65 V
